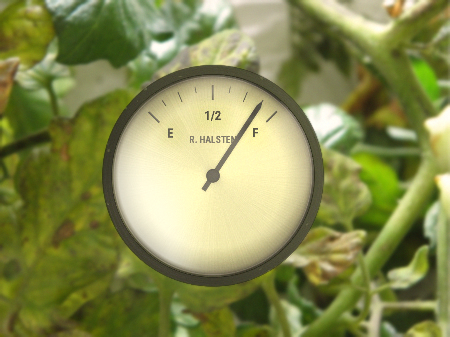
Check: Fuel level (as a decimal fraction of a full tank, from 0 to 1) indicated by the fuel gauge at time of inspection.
0.875
